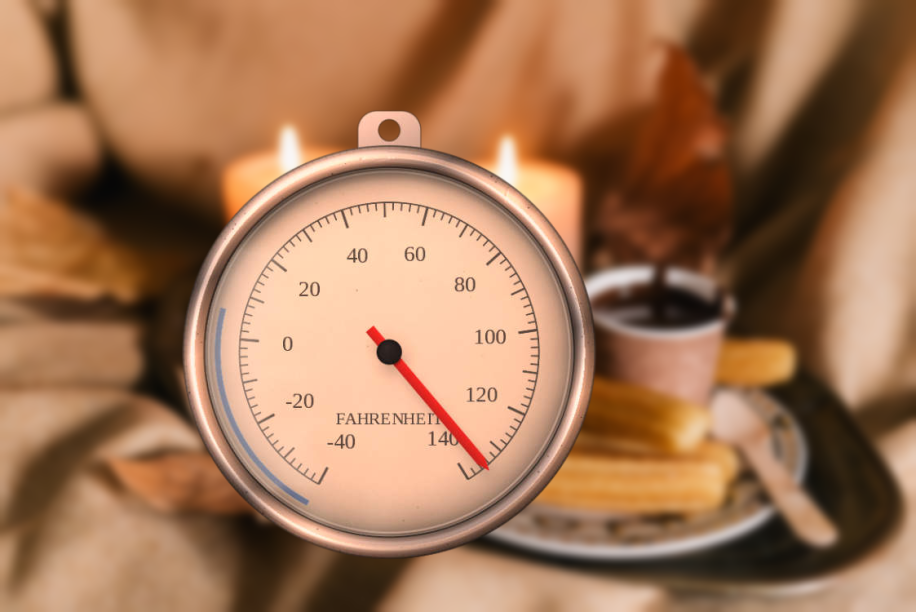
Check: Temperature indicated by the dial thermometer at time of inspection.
135 °F
